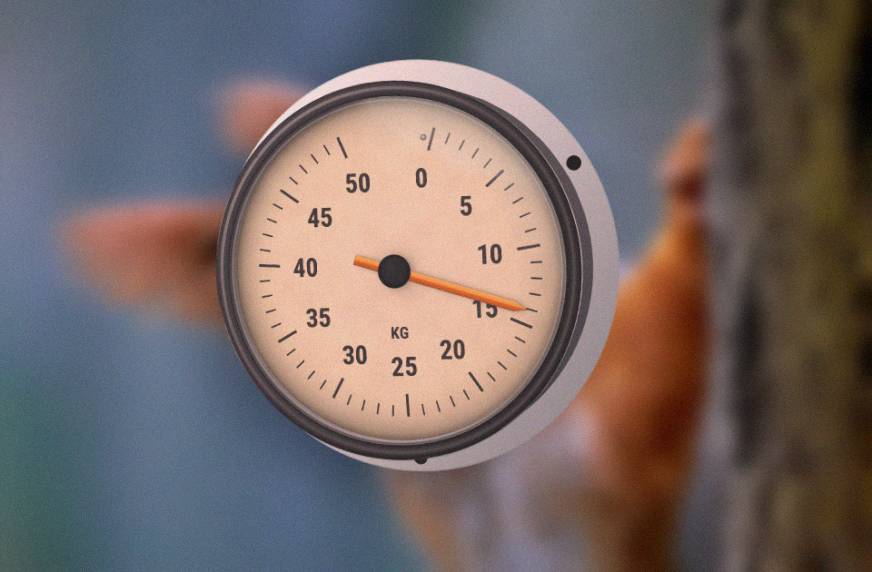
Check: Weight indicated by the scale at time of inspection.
14 kg
